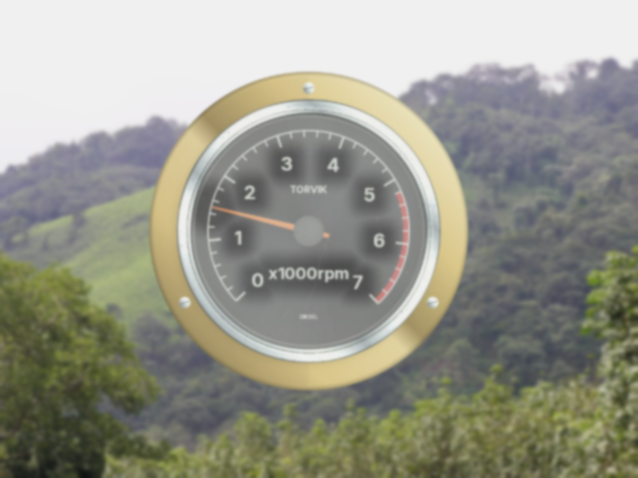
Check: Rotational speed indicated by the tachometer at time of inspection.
1500 rpm
